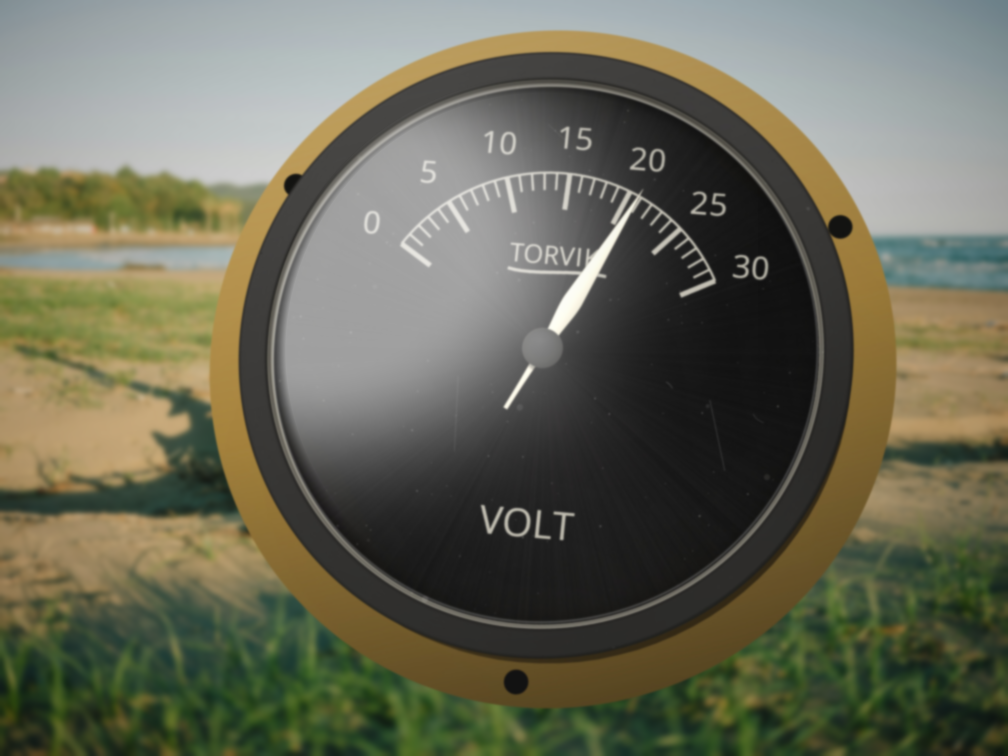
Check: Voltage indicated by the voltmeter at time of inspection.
21 V
